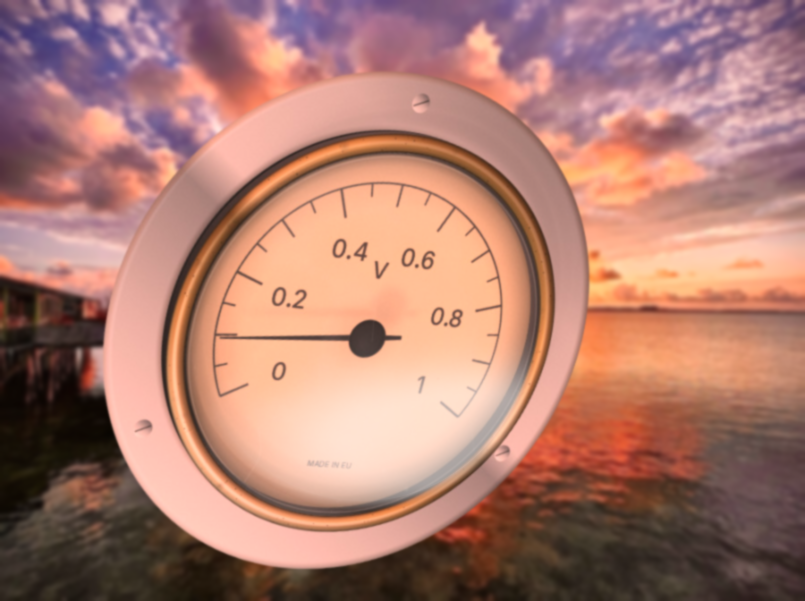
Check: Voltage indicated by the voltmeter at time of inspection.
0.1 V
